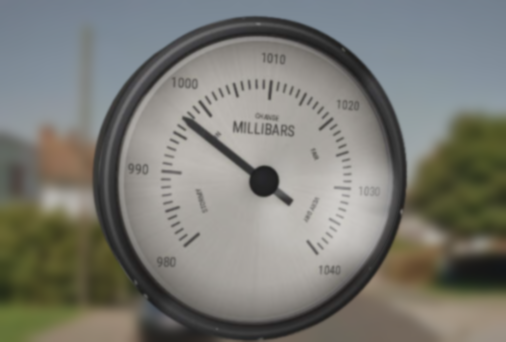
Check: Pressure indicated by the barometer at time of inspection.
997 mbar
